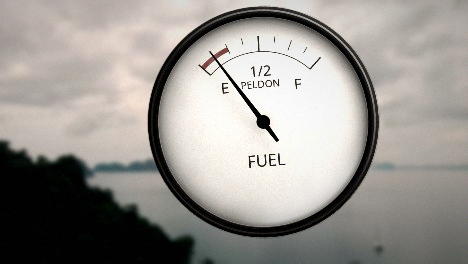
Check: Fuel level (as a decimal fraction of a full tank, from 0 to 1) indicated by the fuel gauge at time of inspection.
0.125
